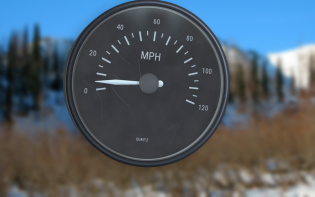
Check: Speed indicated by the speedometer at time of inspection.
5 mph
